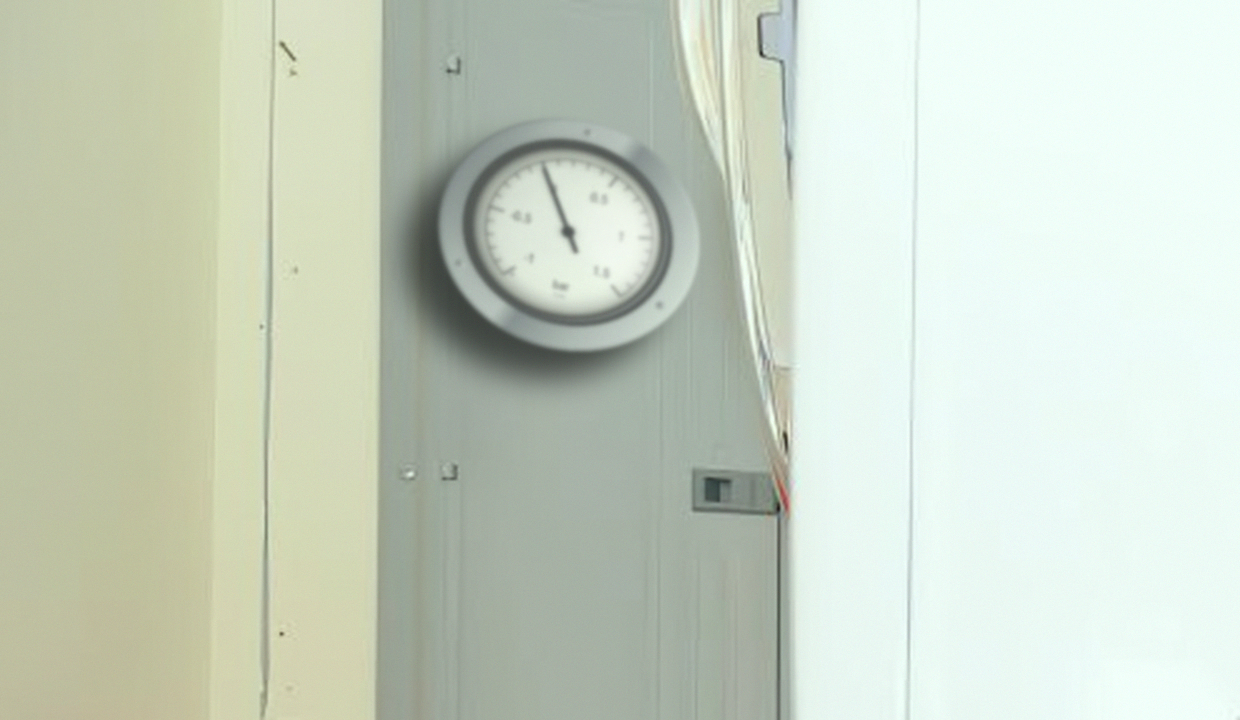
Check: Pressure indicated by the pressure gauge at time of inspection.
0 bar
